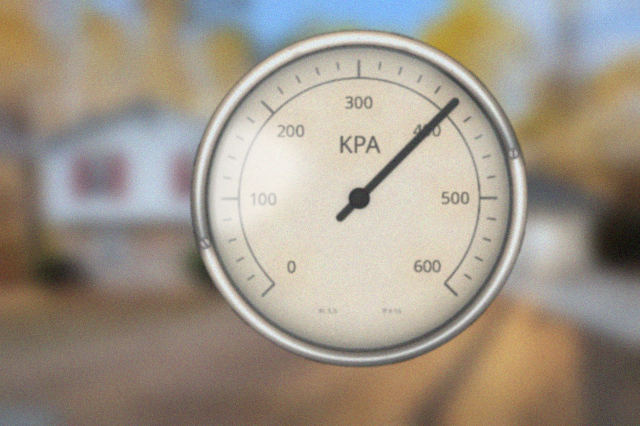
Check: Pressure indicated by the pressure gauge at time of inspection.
400 kPa
